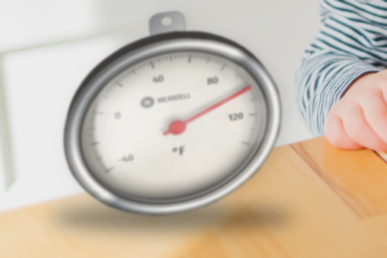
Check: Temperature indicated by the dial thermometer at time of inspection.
100 °F
